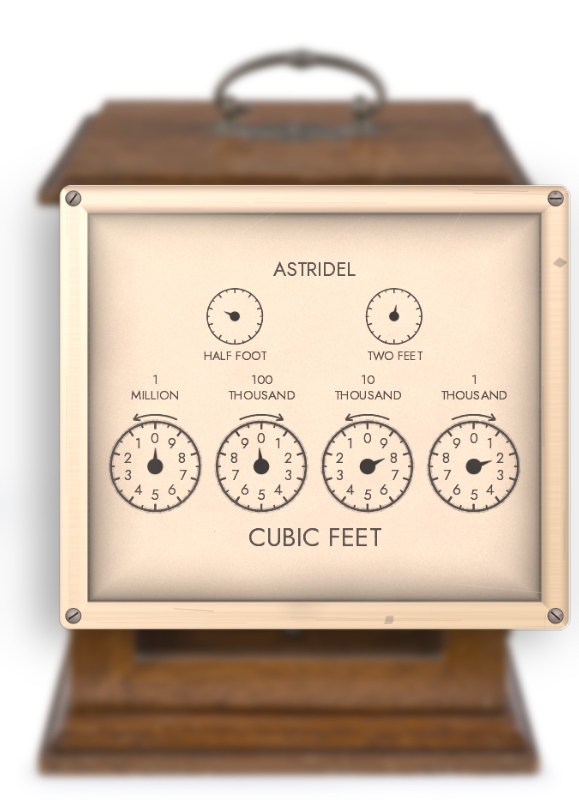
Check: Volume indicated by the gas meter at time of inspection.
998200 ft³
